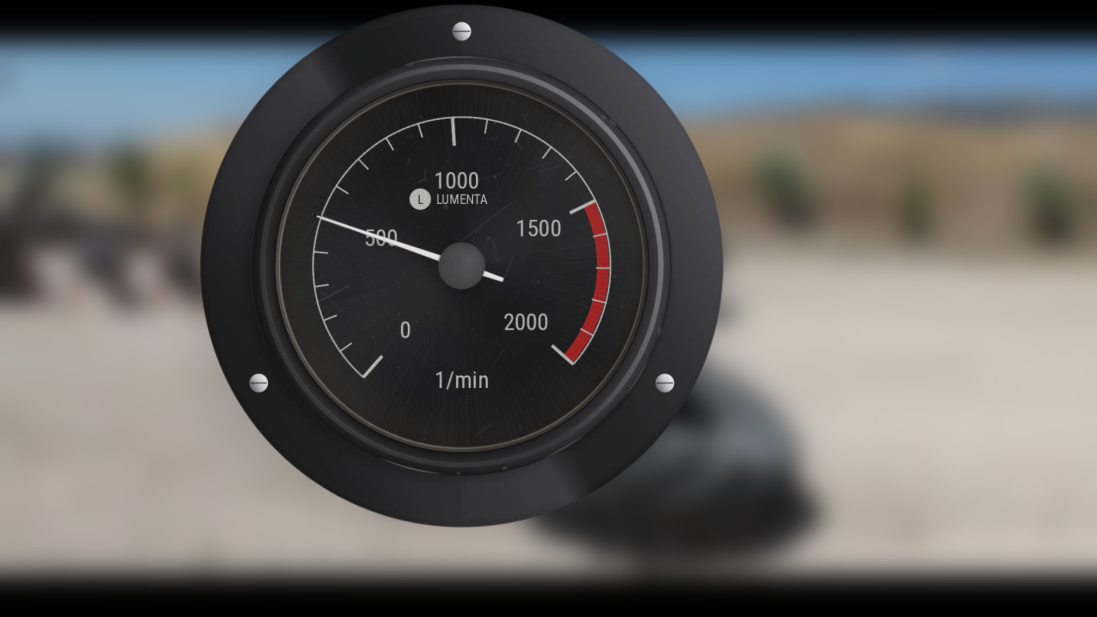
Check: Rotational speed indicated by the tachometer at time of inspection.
500 rpm
